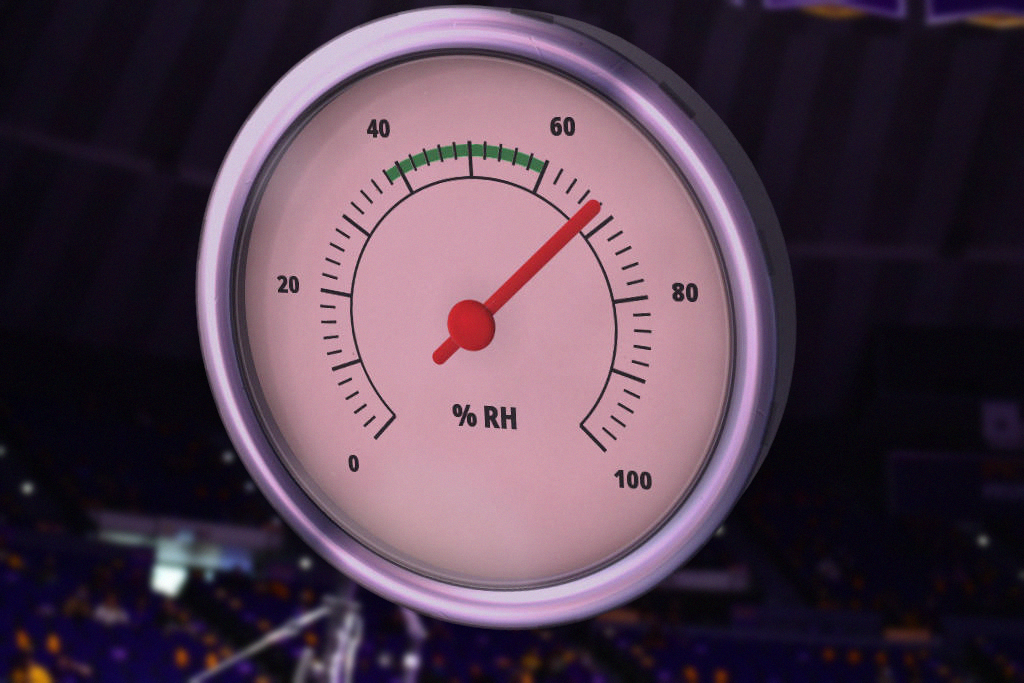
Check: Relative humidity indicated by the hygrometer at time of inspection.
68 %
